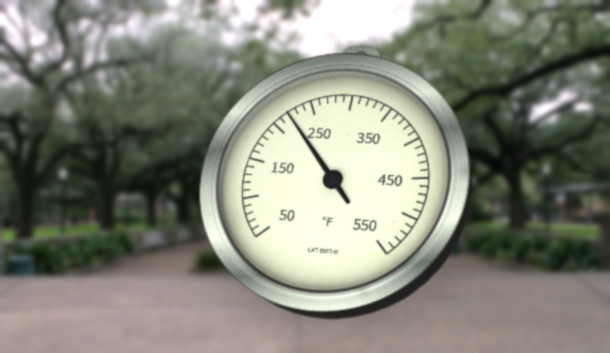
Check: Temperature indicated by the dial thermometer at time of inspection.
220 °F
